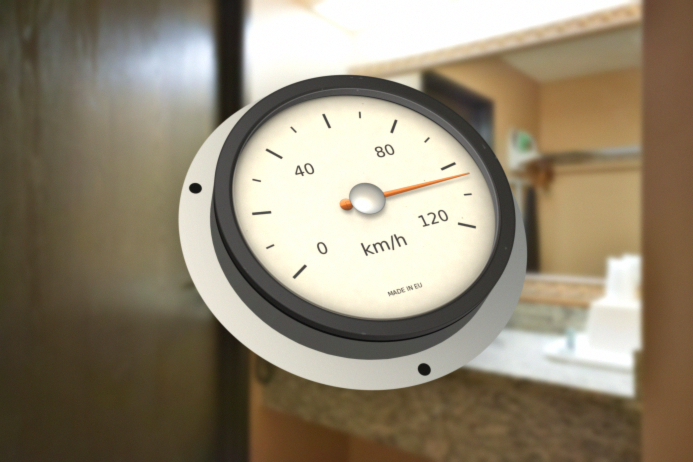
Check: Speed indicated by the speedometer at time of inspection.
105 km/h
